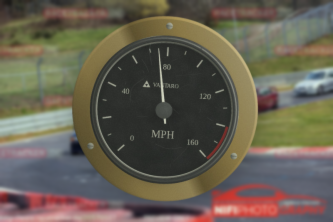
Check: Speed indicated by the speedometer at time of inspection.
75 mph
